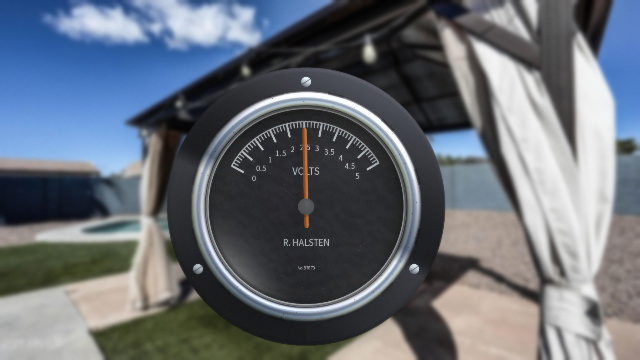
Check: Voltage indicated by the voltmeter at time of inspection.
2.5 V
